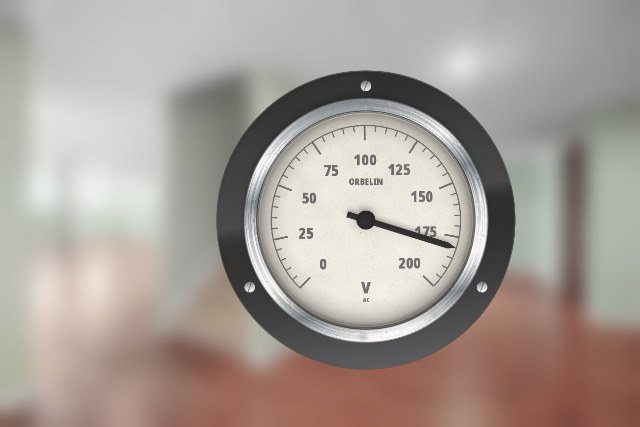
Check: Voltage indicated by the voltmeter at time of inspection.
180 V
